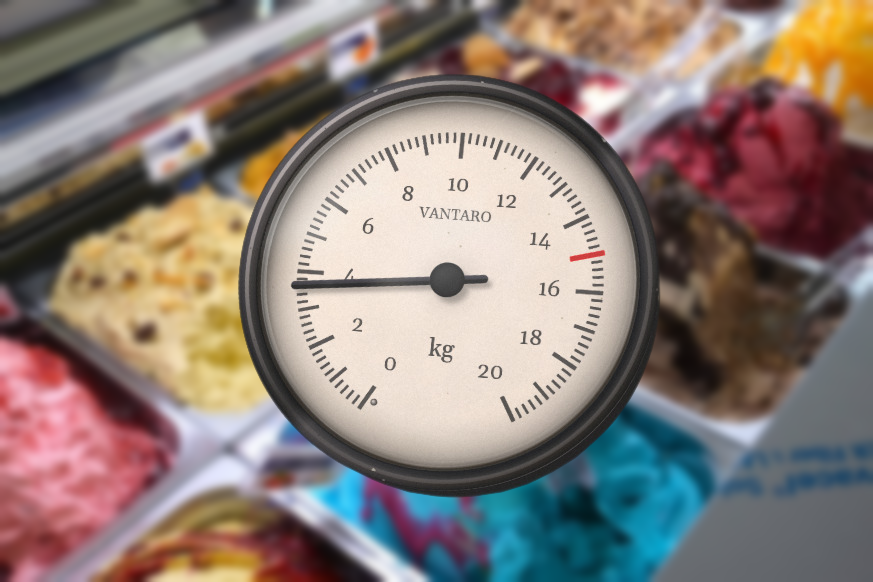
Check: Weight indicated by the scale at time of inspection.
3.6 kg
